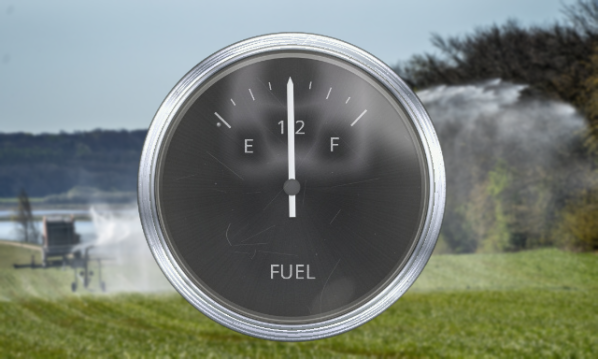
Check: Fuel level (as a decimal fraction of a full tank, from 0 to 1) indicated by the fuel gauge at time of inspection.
0.5
